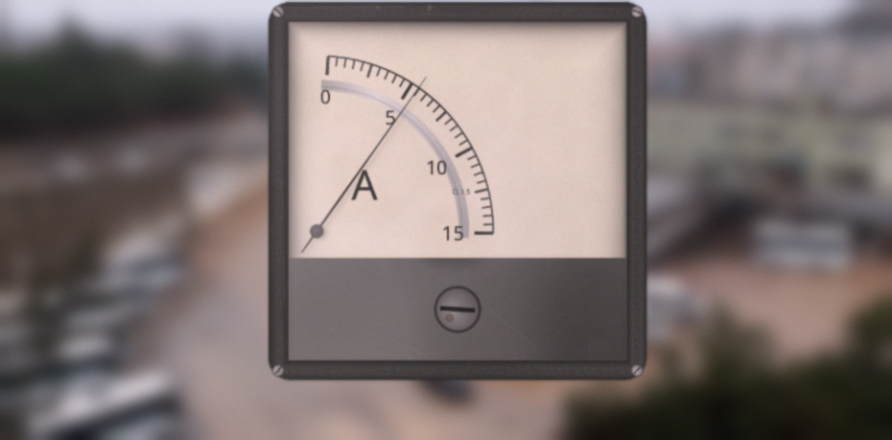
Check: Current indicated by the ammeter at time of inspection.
5.5 A
